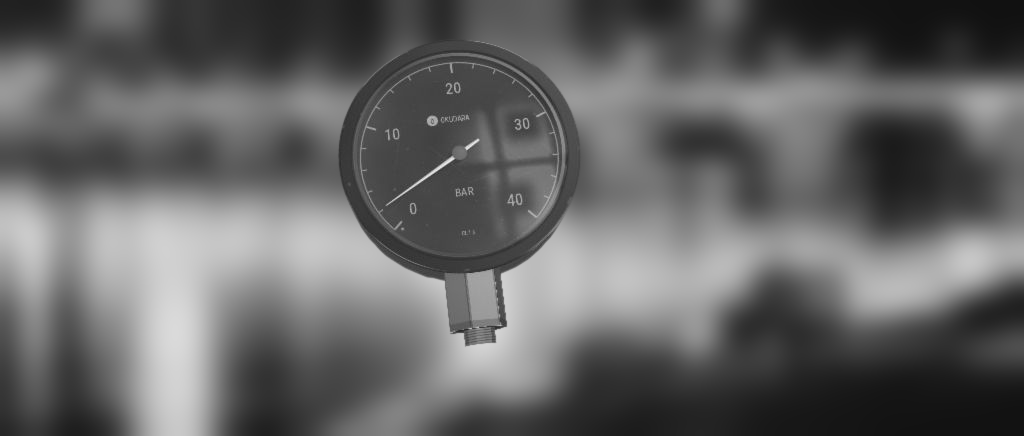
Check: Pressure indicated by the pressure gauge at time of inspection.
2 bar
